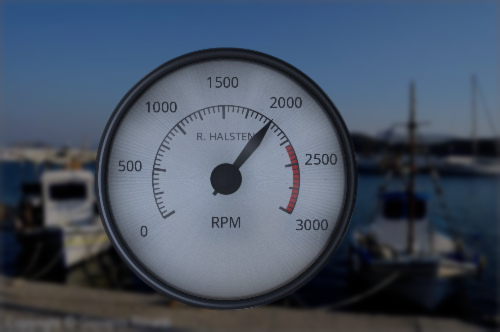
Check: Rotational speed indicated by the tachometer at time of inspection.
2000 rpm
